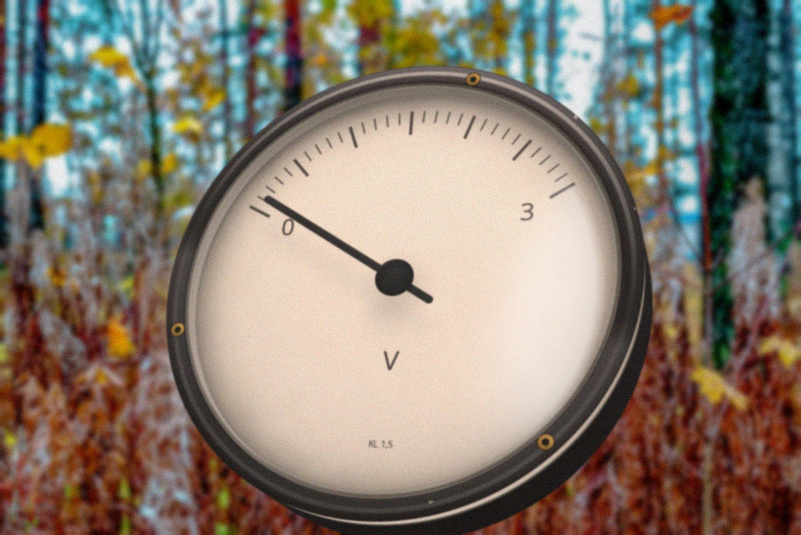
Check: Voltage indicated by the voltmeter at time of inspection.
0.1 V
